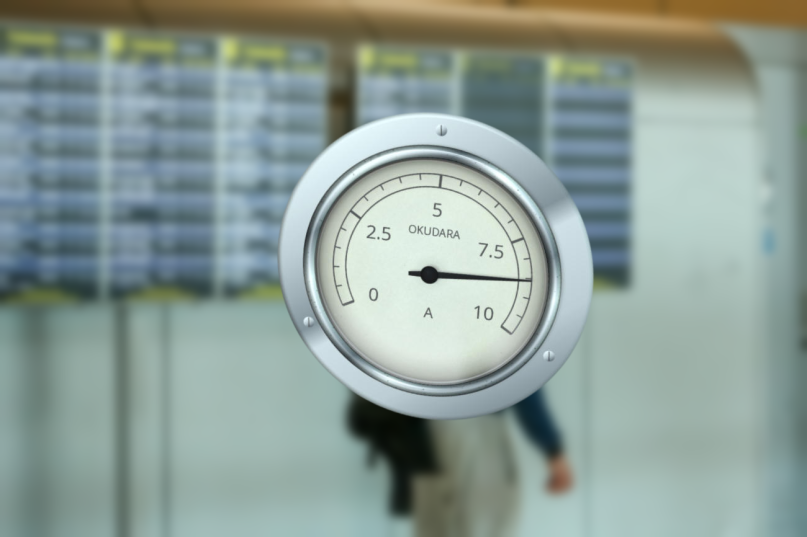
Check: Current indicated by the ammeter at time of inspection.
8.5 A
